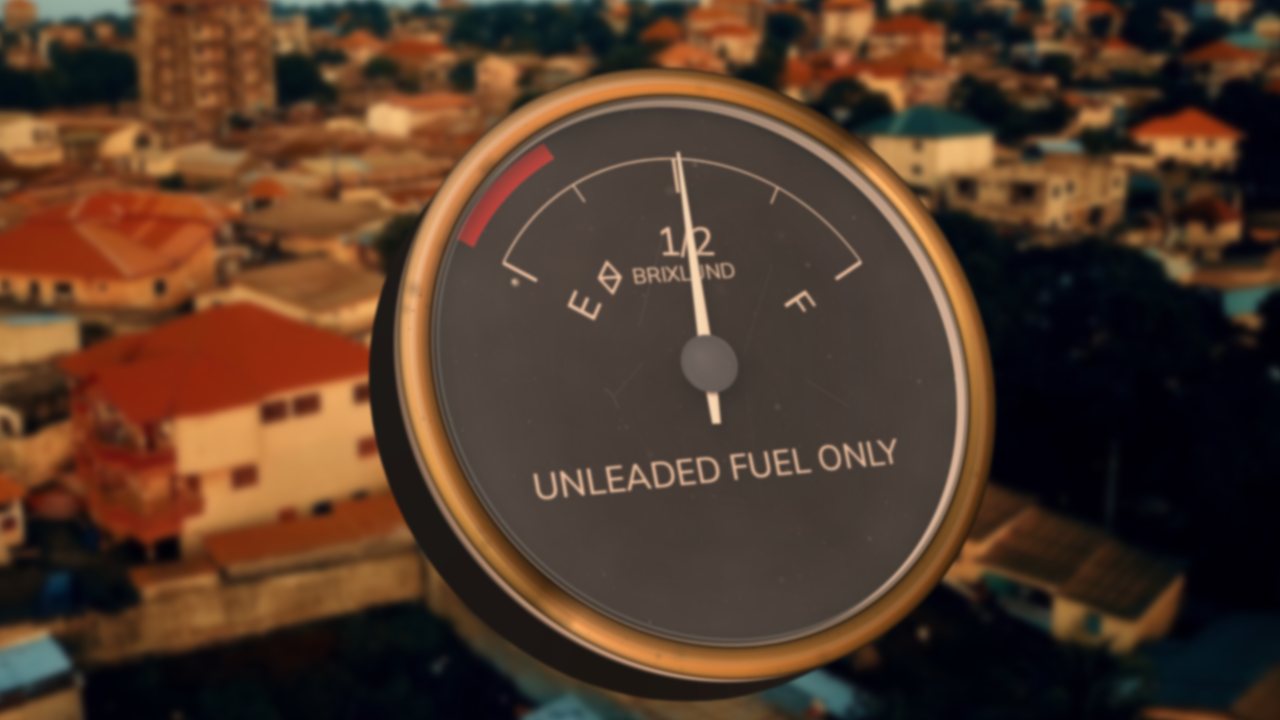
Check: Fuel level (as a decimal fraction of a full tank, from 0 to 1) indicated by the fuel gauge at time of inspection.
0.5
